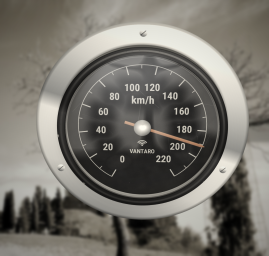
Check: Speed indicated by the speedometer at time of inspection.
190 km/h
